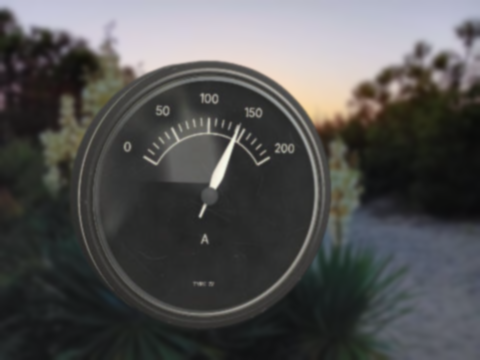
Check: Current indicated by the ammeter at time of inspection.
140 A
